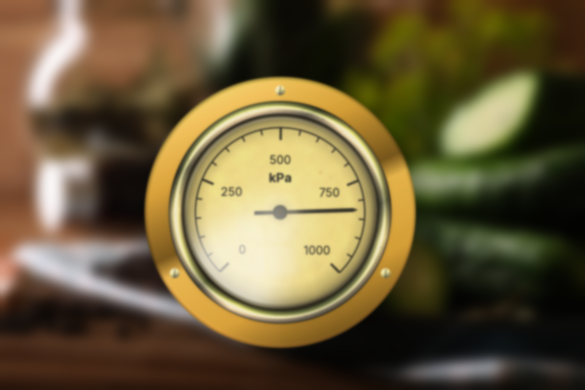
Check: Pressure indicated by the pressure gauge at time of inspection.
825 kPa
